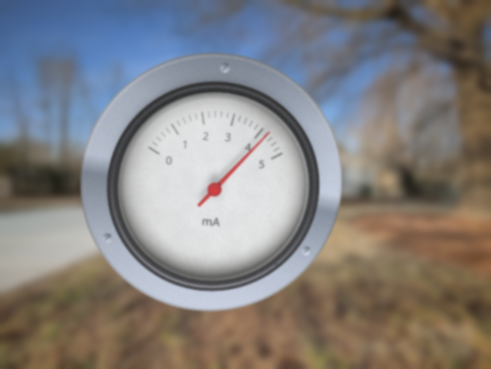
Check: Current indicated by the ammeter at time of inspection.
4.2 mA
